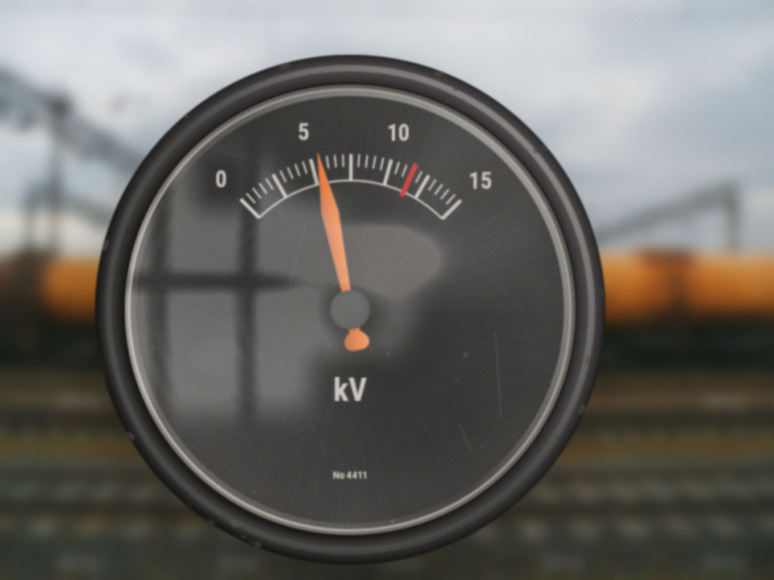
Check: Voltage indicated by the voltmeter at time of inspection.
5.5 kV
